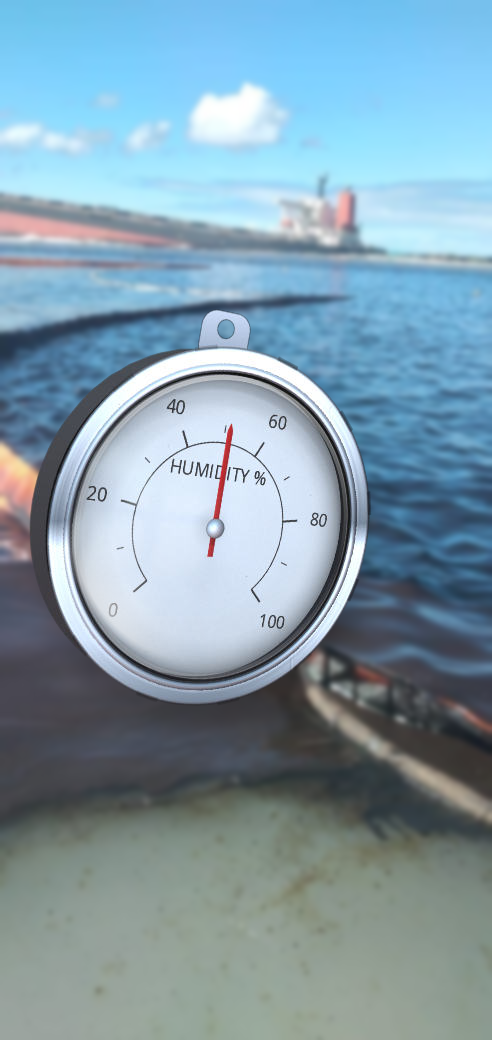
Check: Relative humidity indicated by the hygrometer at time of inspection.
50 %
